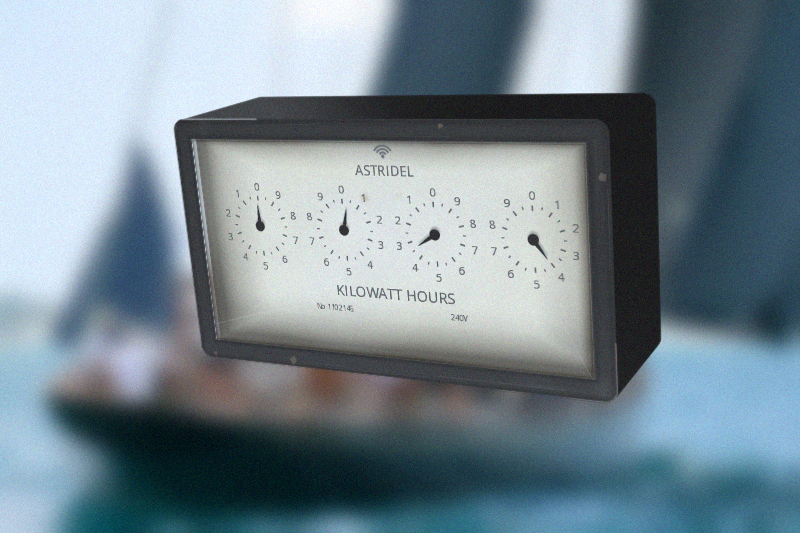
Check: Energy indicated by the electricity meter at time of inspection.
34 kWh
